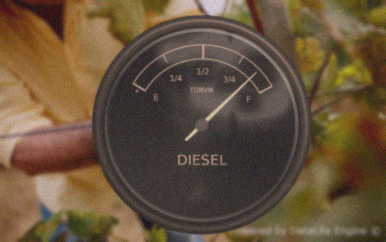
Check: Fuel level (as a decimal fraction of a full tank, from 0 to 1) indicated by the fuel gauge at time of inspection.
0.875
